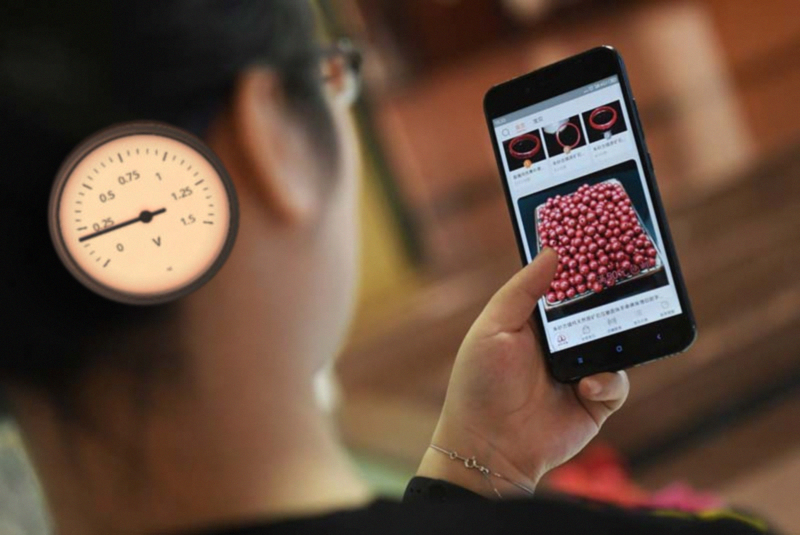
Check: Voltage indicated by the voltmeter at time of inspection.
0.2 V
